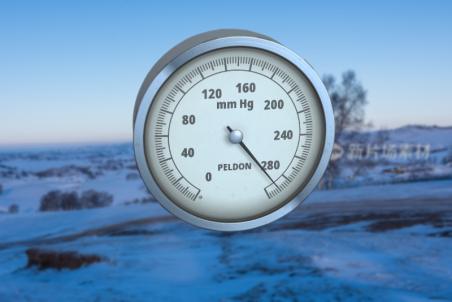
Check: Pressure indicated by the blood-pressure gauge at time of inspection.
290 mmHg
